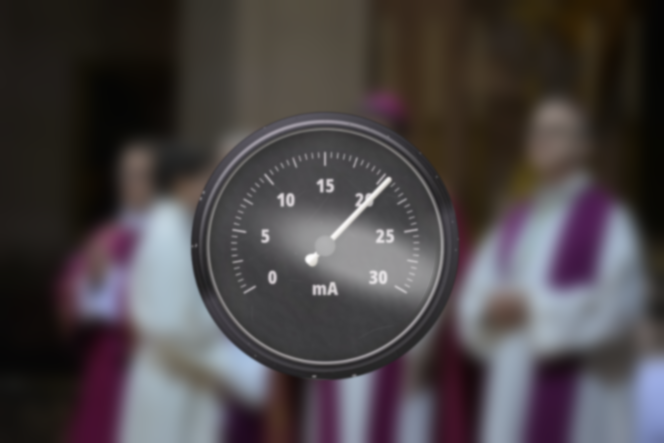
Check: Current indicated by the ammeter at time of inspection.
20.5 mA
